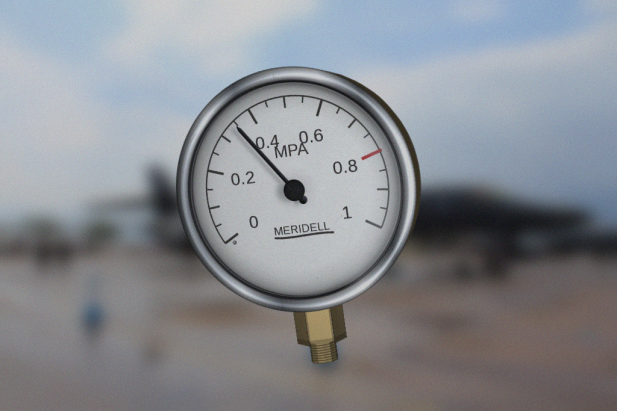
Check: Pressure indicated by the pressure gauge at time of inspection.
0.35 MPa
